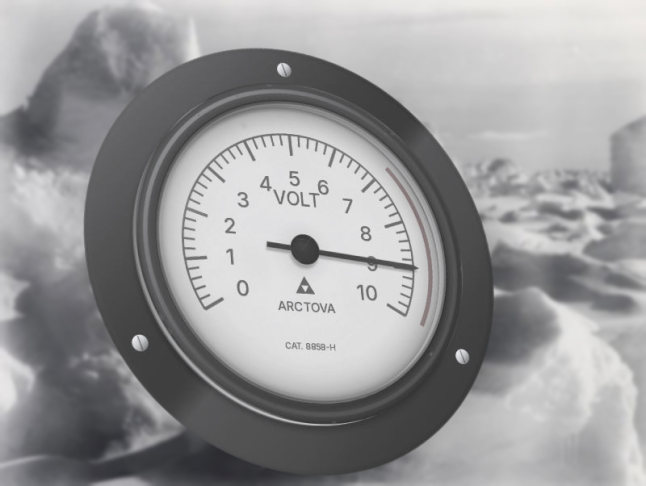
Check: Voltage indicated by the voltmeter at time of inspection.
9 V
